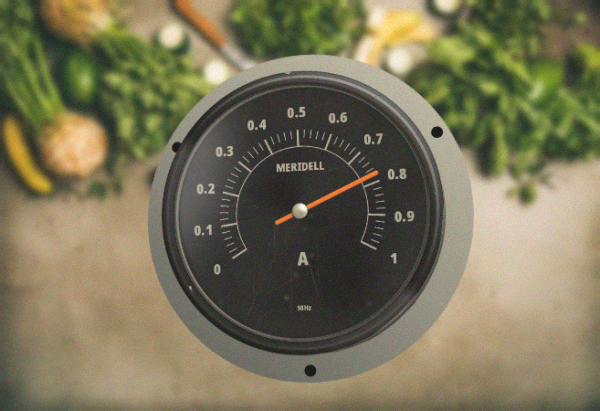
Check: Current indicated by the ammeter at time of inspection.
0.78 A
